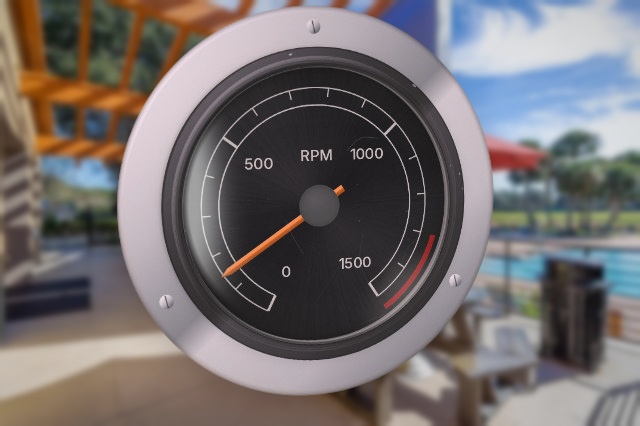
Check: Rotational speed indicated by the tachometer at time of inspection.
150 rpm
